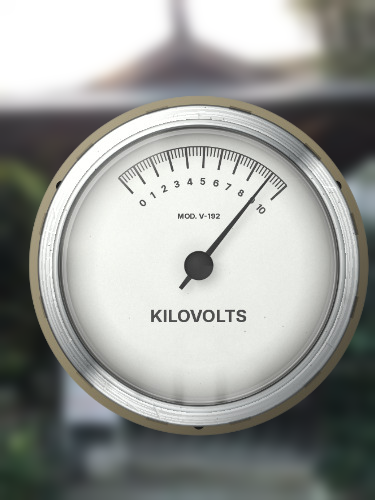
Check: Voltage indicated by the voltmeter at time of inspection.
9 kV
